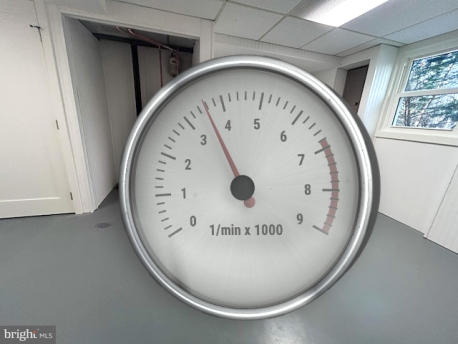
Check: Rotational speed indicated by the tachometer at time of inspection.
3600 rpm
